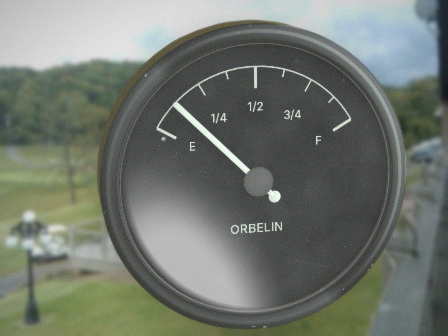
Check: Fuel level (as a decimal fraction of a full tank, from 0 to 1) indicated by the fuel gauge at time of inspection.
0.125
